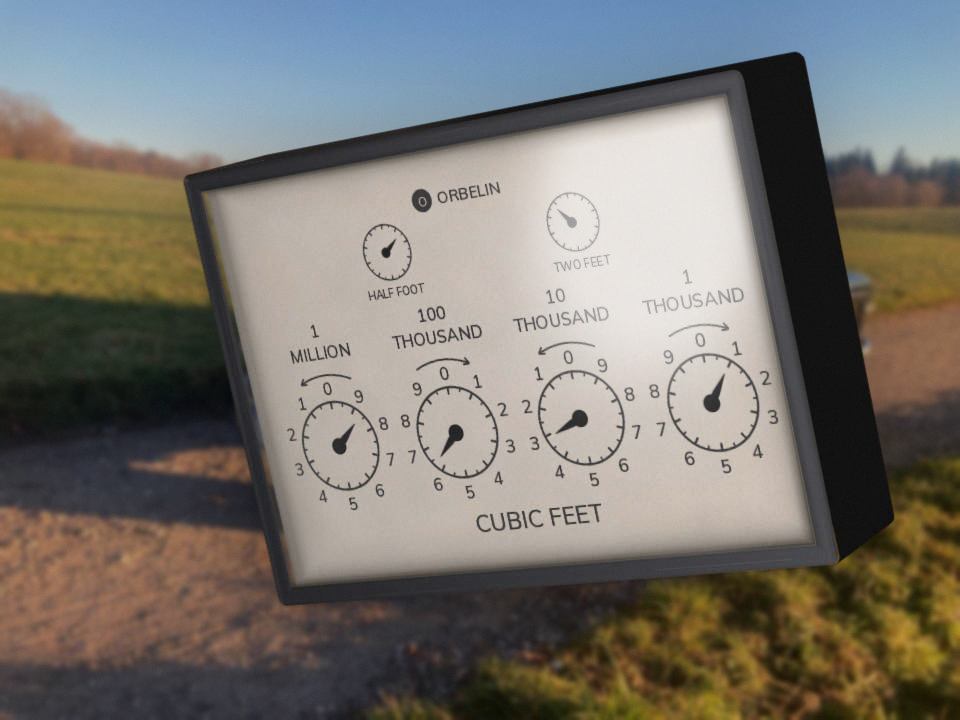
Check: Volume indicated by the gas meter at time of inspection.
863100 ft³
